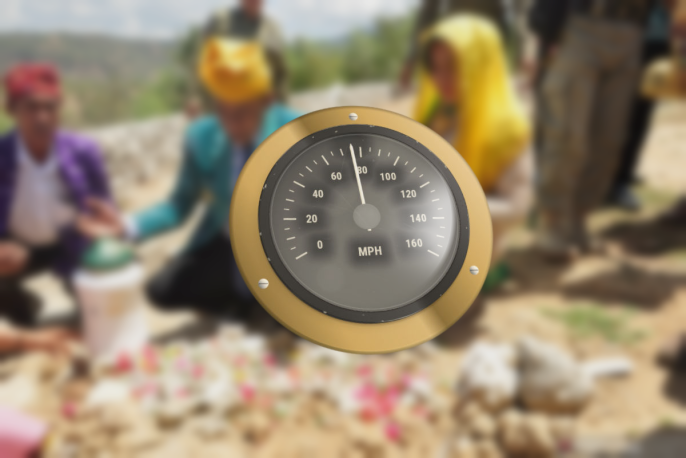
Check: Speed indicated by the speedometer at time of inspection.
75 mph
